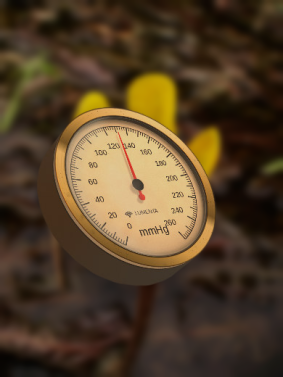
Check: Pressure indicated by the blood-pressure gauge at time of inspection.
130 mmHg
